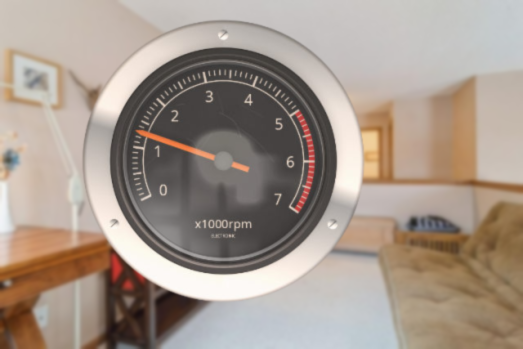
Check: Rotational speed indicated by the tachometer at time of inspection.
1300 rpm
